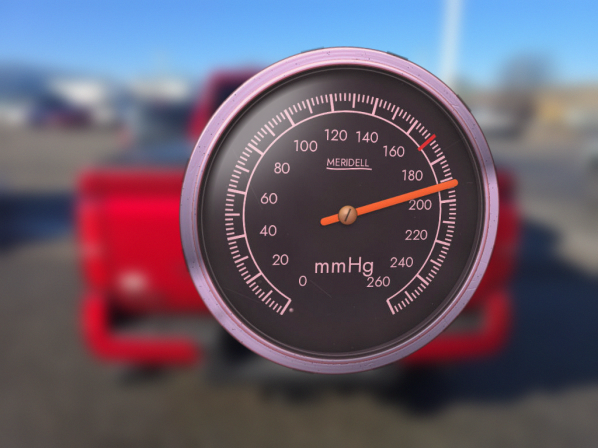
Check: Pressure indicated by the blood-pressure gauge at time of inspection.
192 mmHg
